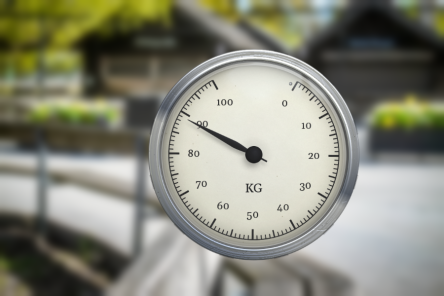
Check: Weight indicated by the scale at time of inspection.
89 kg
